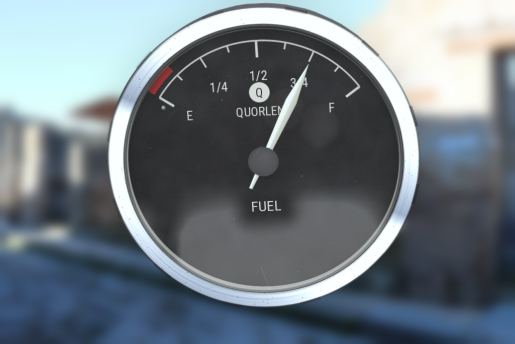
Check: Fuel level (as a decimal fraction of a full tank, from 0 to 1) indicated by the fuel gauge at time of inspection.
0.75
